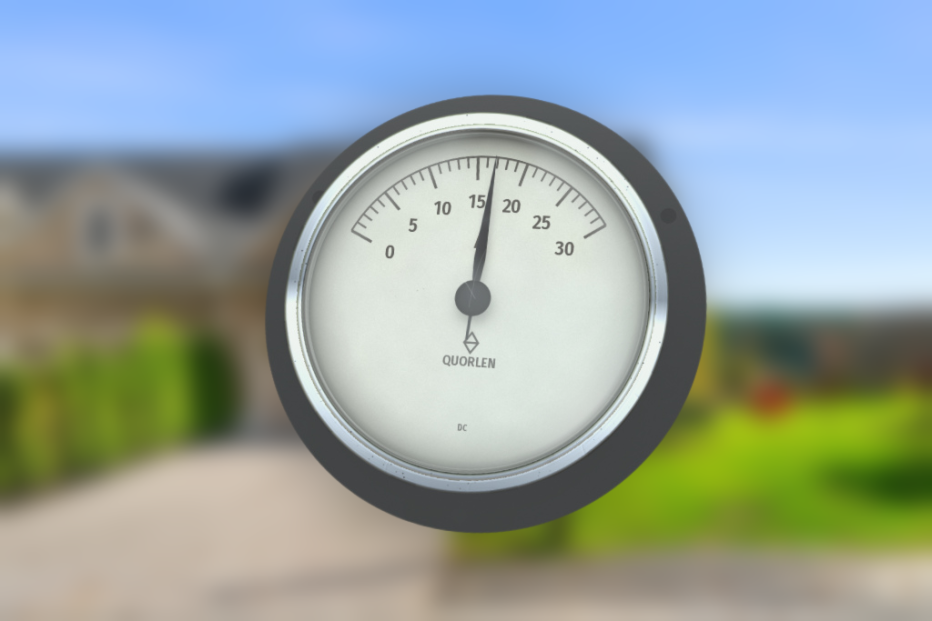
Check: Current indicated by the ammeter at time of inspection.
17 A
